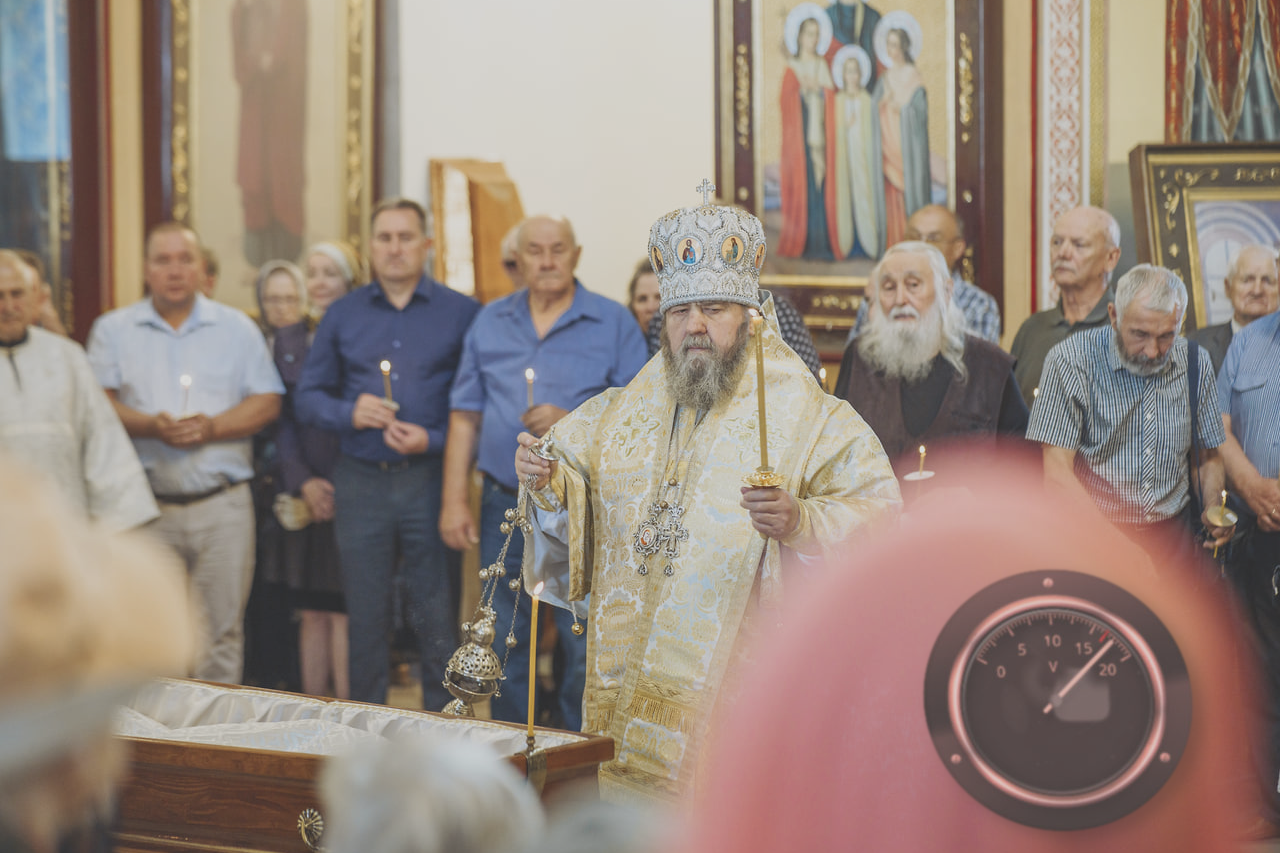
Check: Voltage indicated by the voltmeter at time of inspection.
17.5 V
